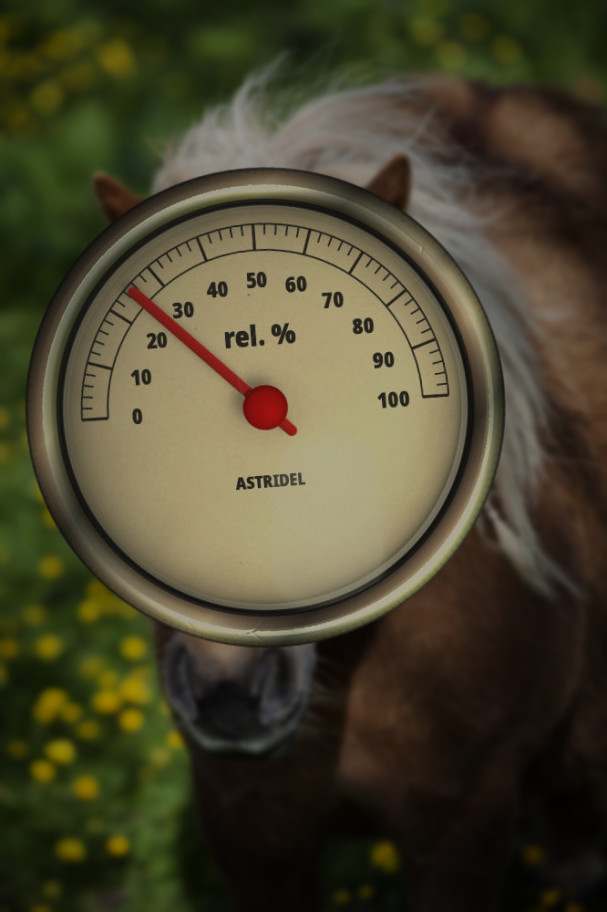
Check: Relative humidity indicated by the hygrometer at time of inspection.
25 %
